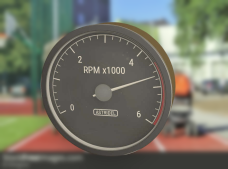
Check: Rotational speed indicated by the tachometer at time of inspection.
4700 rpm
